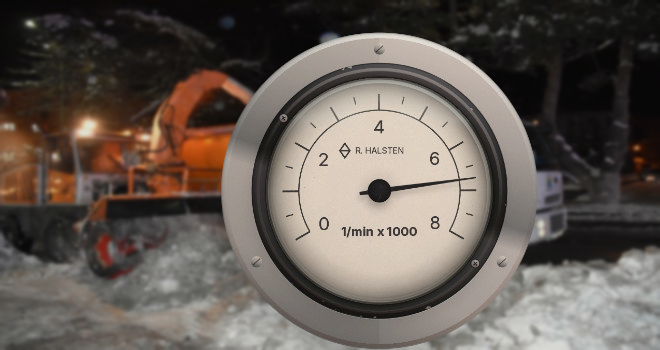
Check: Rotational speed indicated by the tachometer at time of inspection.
6750 rpm
